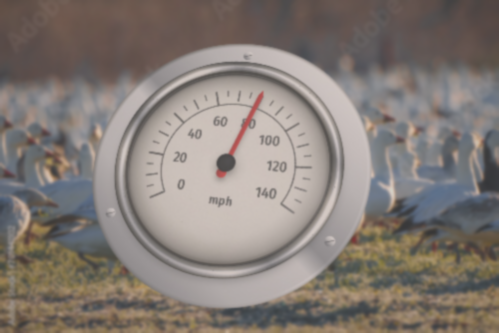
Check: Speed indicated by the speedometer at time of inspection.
80 mph
